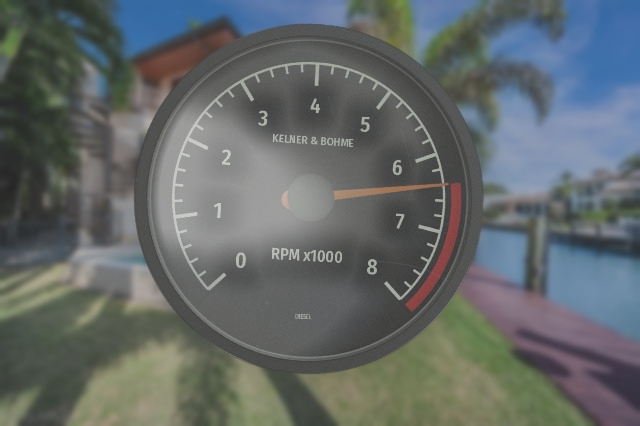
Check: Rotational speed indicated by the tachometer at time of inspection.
6400 rpm
